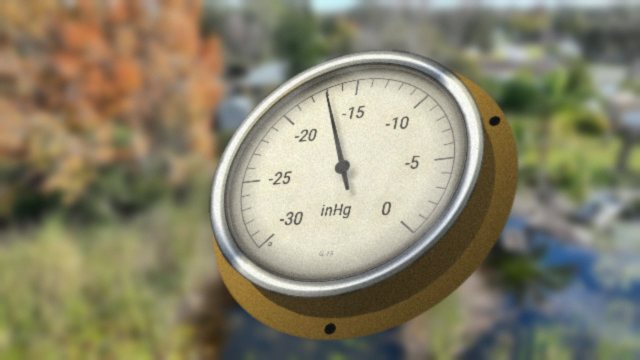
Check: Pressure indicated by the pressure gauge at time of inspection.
-17 inHg
